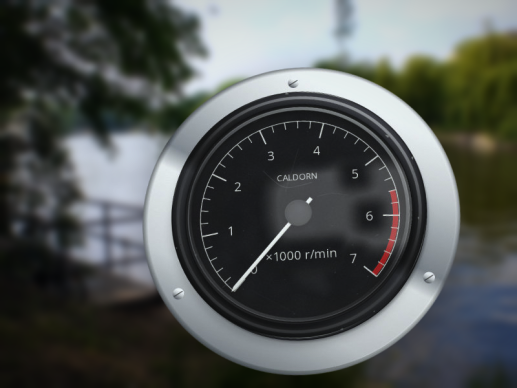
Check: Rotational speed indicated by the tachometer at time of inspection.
0 rpm
